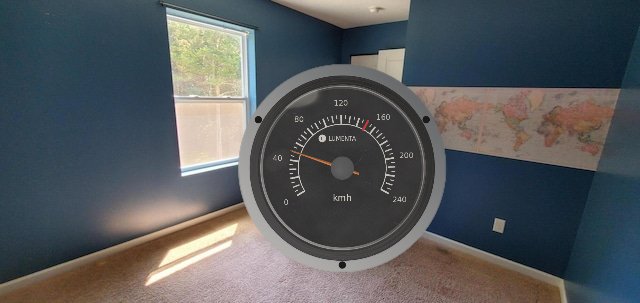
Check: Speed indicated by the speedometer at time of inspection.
50 km/h
